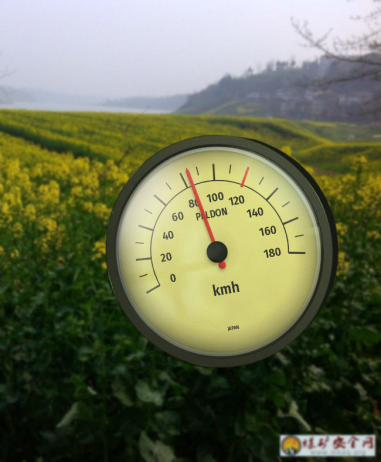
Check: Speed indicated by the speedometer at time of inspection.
85 km/h
